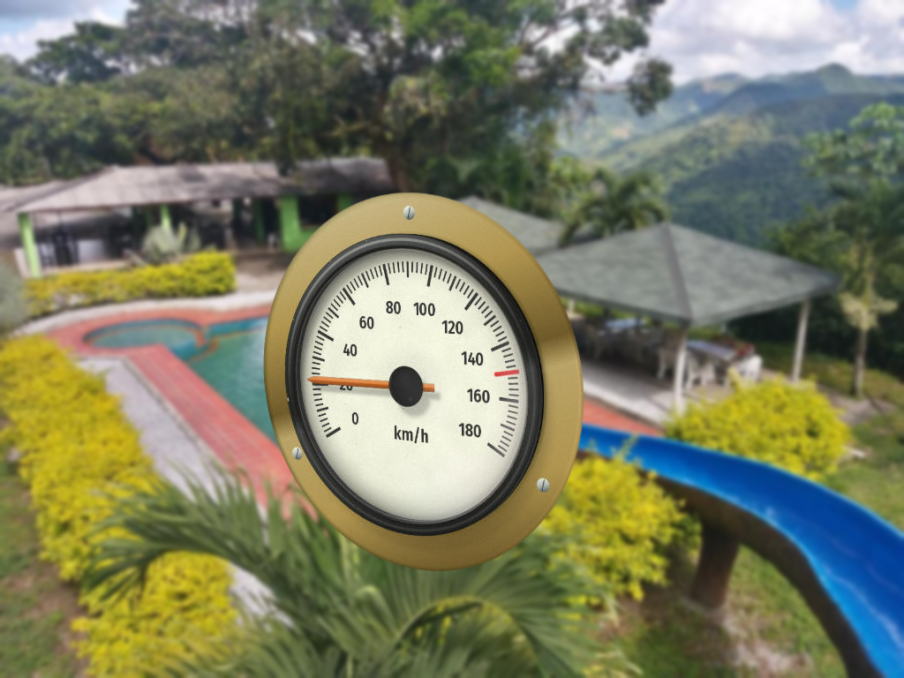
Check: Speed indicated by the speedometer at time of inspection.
22 km/h
